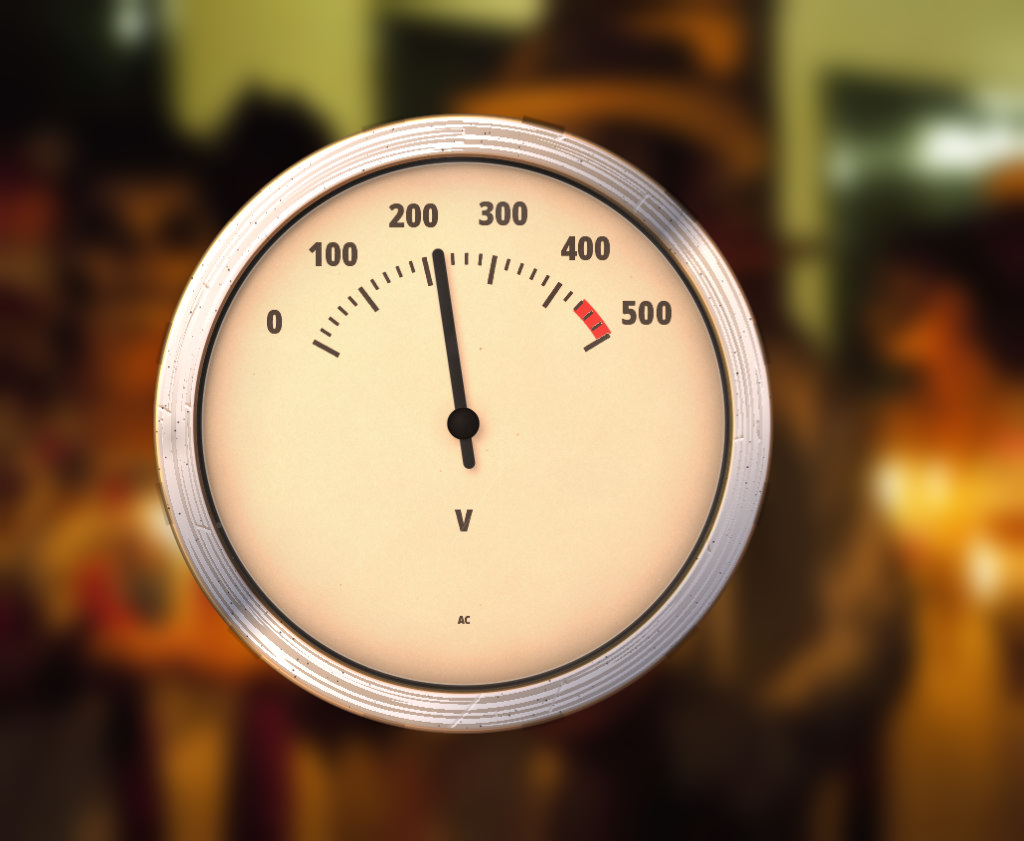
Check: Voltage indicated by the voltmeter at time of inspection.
220 V
